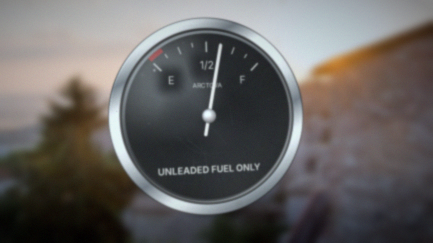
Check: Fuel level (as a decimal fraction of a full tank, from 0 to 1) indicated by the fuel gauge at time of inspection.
0.625
